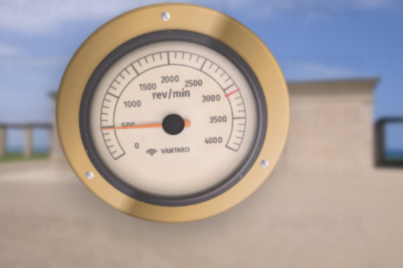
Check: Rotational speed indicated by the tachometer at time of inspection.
500 rpm
